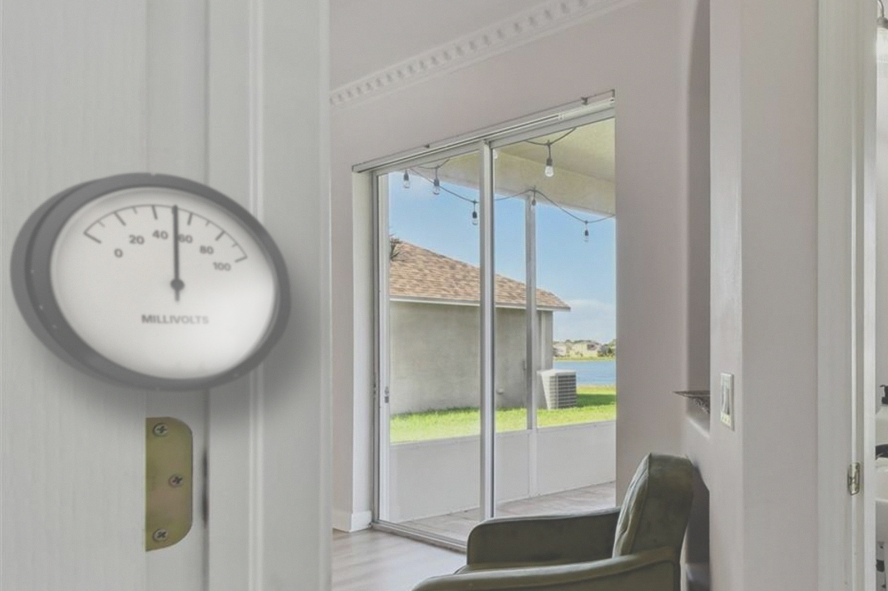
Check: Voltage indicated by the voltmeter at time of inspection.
50 mV
